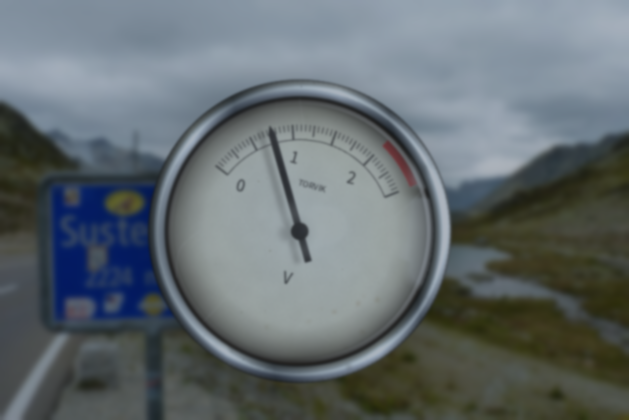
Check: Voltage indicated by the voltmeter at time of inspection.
0.75 V
